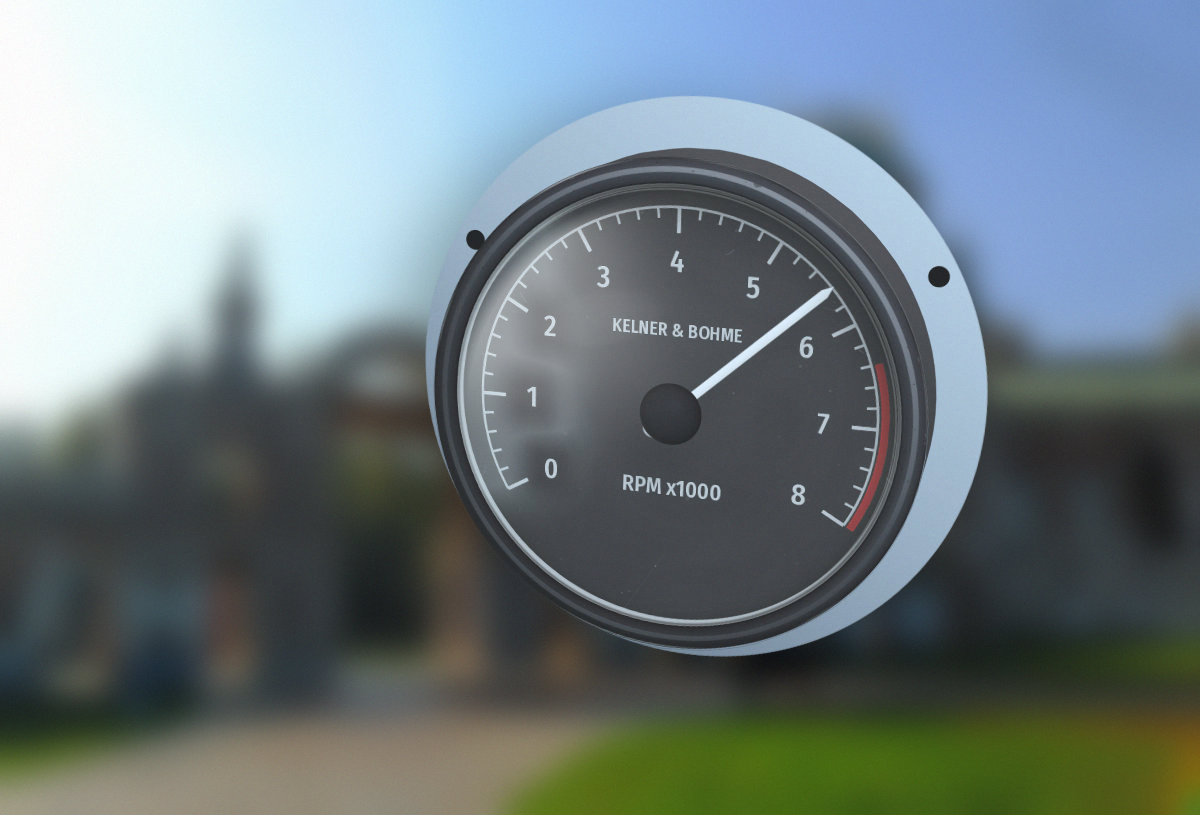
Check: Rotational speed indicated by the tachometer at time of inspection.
5600 rpm
